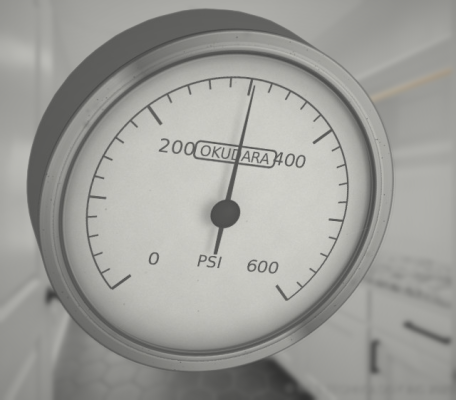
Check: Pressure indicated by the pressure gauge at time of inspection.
300 psi
